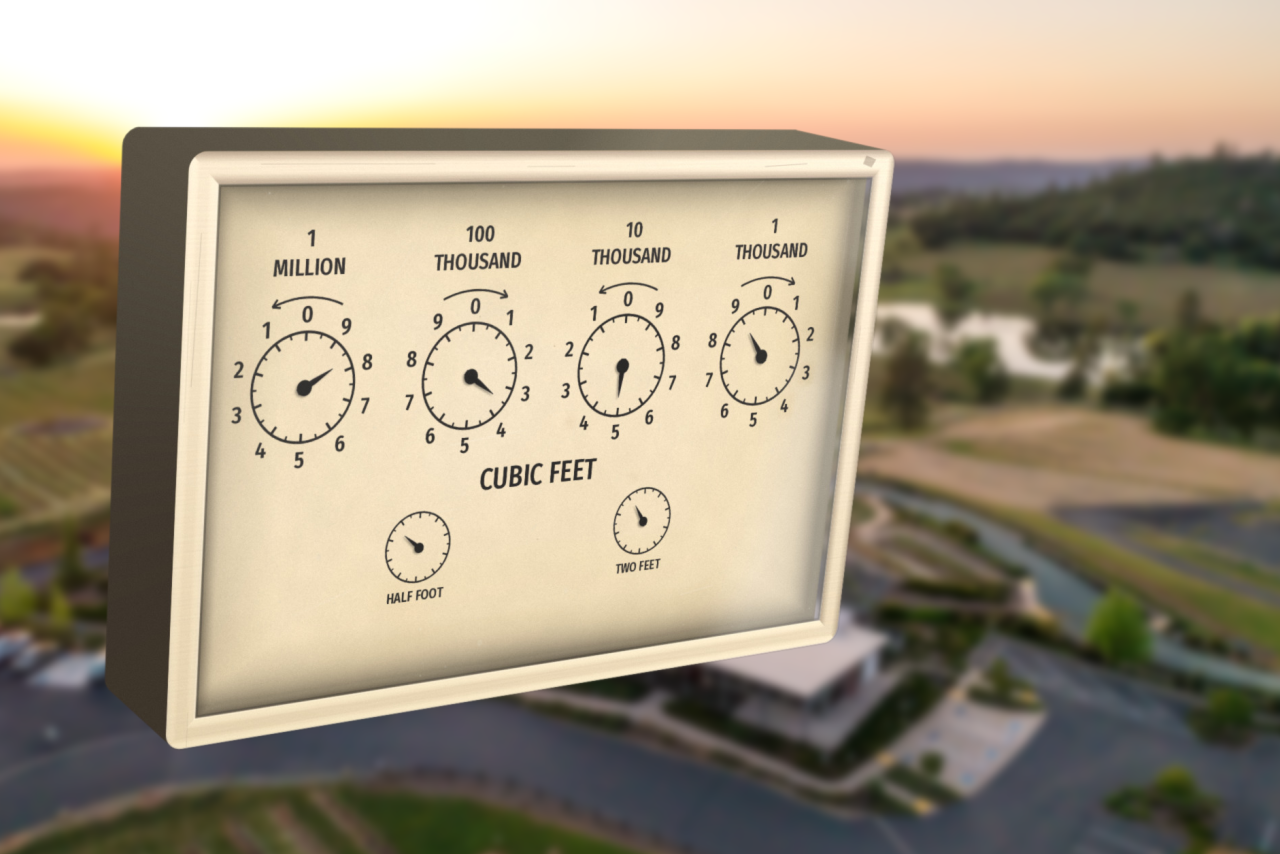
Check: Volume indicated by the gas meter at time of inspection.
834900 ft³
